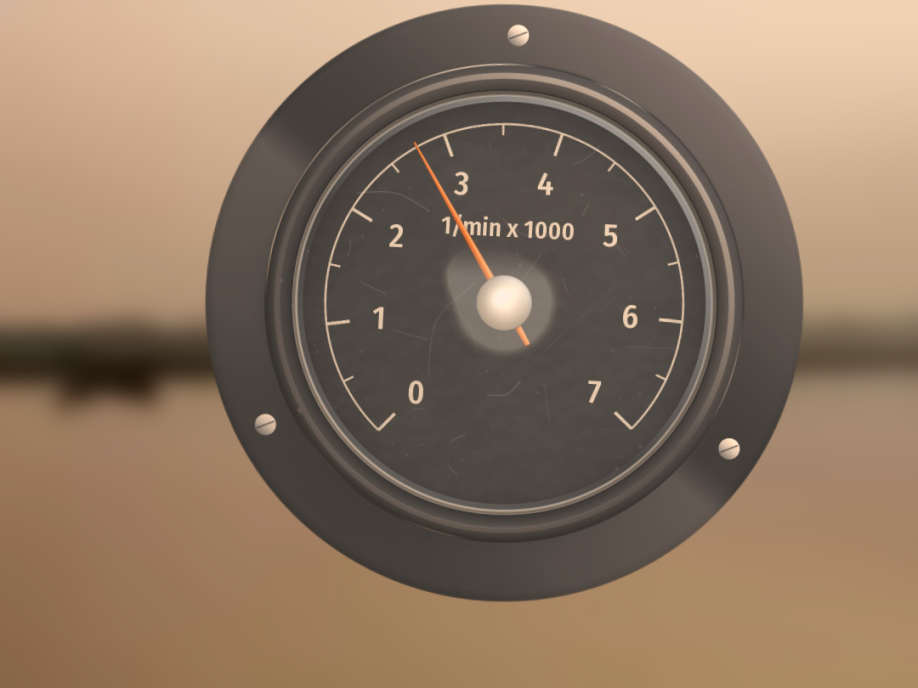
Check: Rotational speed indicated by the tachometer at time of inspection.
2750 rpm
